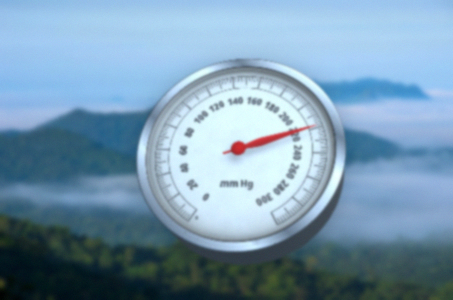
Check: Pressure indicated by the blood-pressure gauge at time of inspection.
220 mmHg
